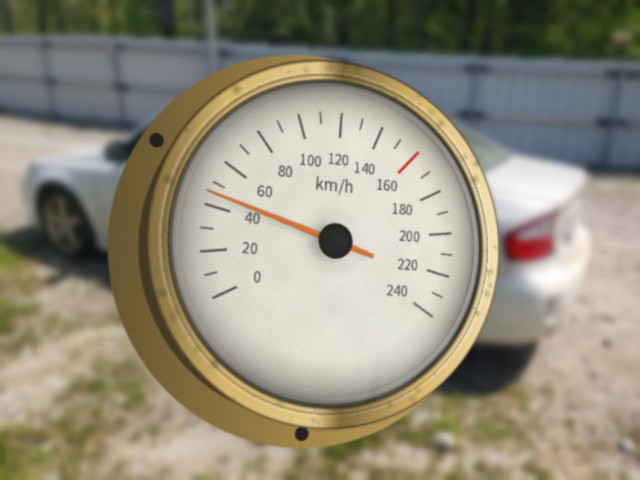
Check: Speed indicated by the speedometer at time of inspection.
45 km/h
